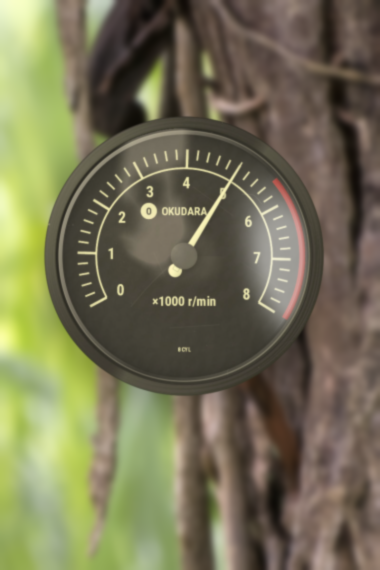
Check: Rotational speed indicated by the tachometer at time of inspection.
5000 rpm
